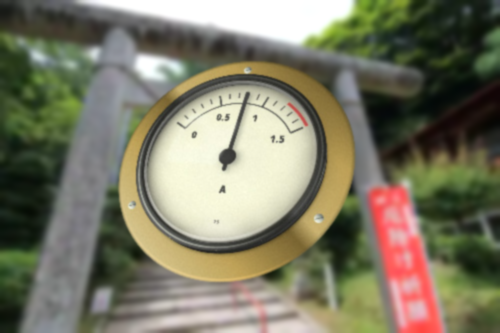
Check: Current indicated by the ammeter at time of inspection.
0.8 A
